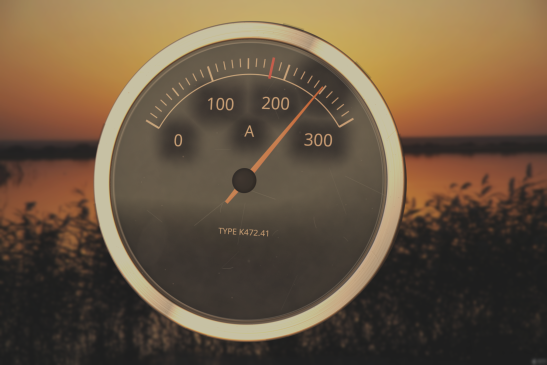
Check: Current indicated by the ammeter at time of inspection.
250 A
